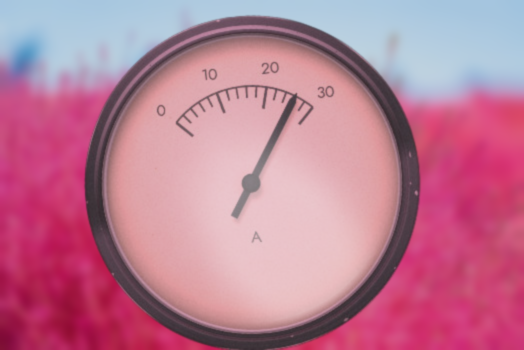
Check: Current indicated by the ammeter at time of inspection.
26 A
